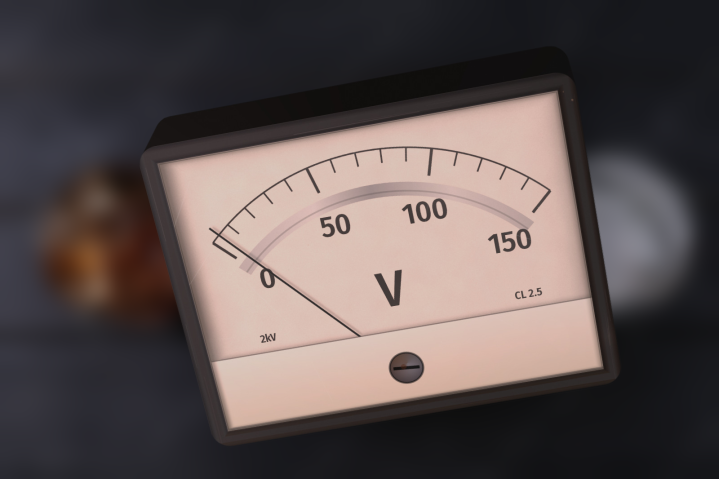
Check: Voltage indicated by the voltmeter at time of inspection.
5 V
